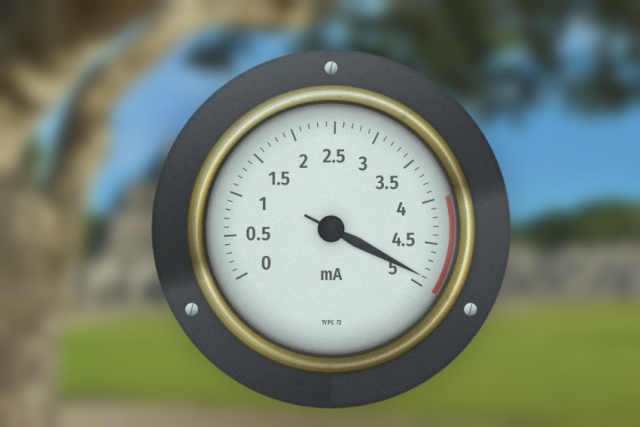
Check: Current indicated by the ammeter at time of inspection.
4.9 mA
